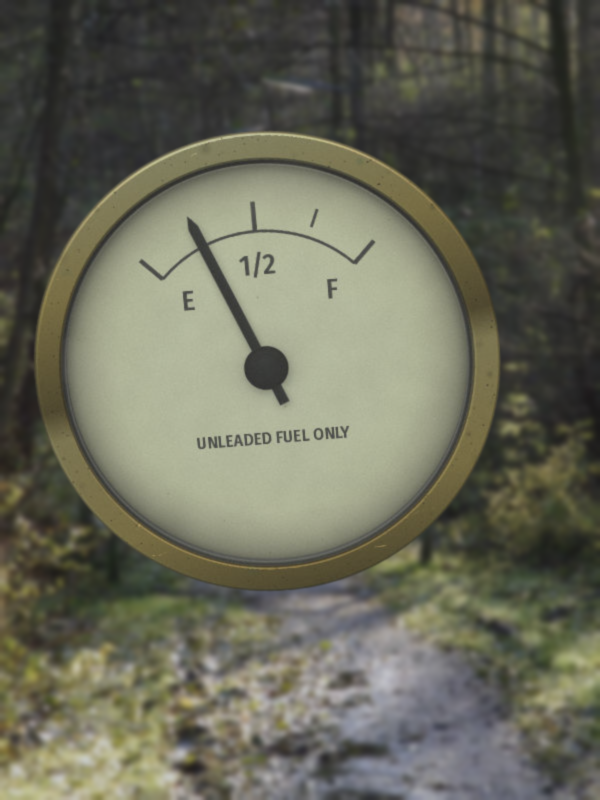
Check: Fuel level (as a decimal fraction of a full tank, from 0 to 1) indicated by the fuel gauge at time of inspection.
0.25
